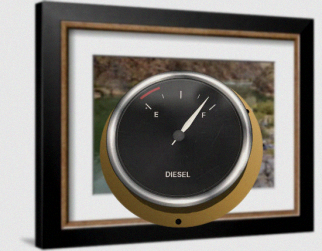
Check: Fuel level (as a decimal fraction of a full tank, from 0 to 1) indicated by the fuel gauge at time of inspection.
0.875
